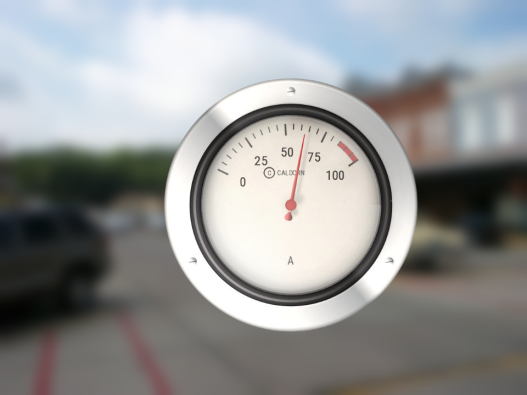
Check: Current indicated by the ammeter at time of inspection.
62.5 A
